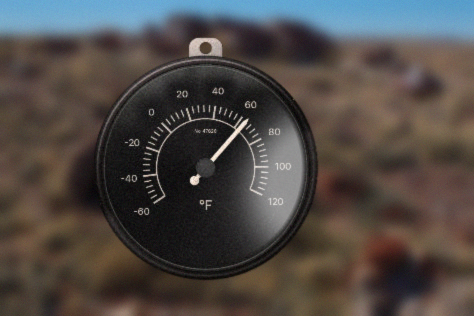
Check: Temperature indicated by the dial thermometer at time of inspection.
64 °F
